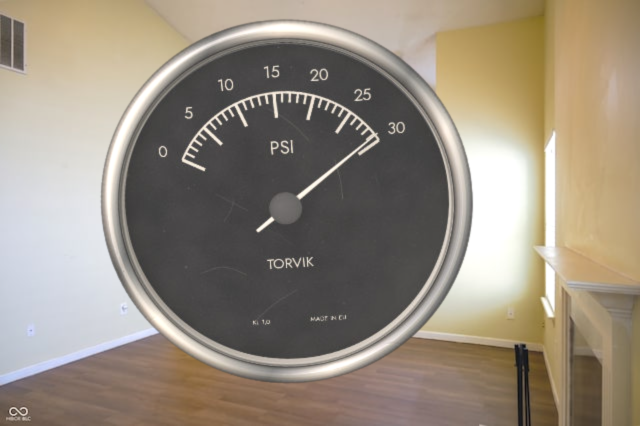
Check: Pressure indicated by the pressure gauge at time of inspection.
29 psi
